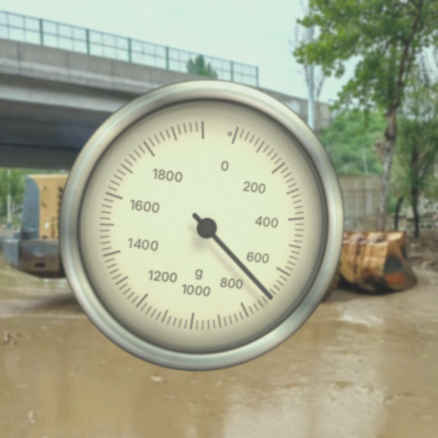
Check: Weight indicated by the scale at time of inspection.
700 g
